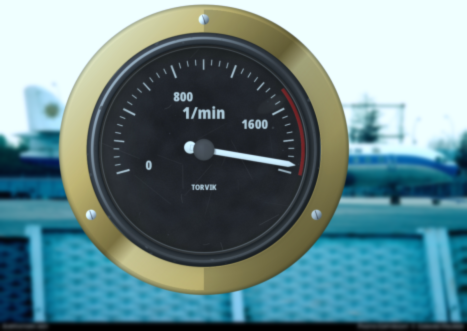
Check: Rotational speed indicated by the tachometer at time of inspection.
1950 rpm
